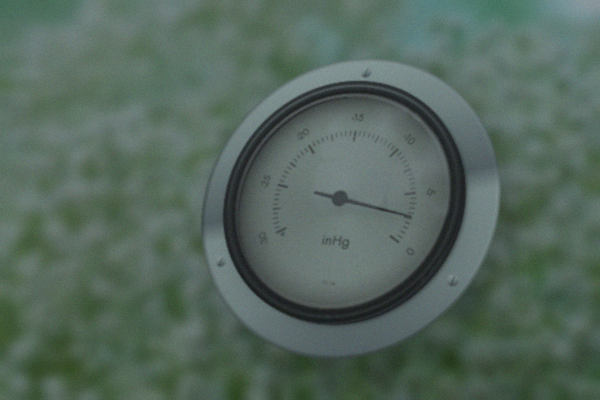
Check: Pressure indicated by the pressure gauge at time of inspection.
-2.5 inHg
